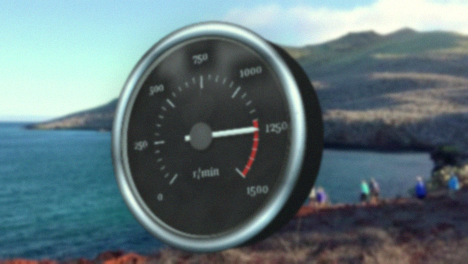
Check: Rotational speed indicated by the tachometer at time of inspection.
1250 rpm
